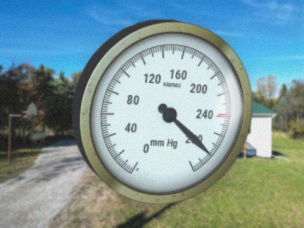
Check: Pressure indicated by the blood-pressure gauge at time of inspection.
280 mmHg
